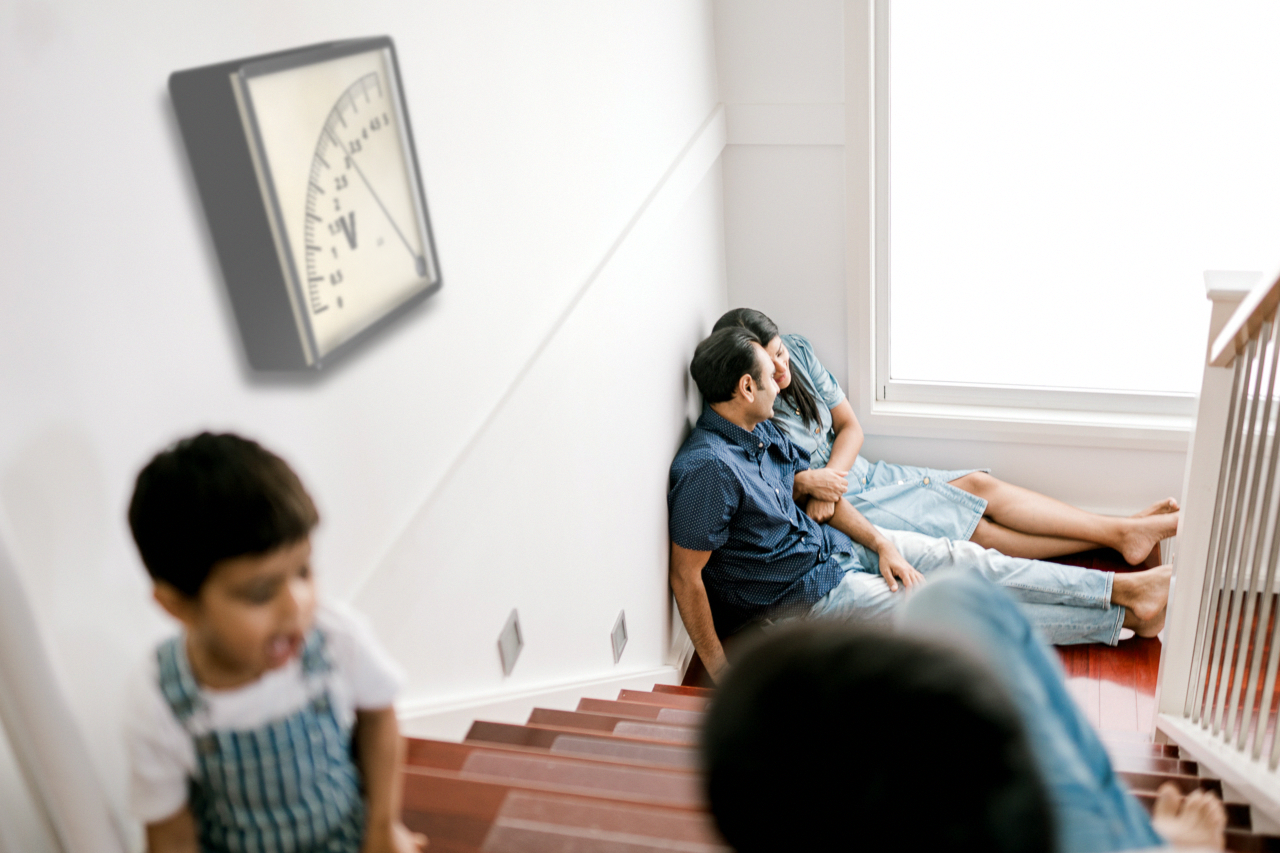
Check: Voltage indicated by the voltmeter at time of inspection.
3 V
